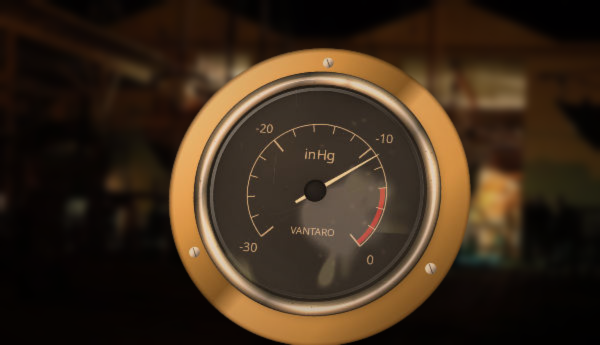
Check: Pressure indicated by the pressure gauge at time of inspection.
-9 inHg
